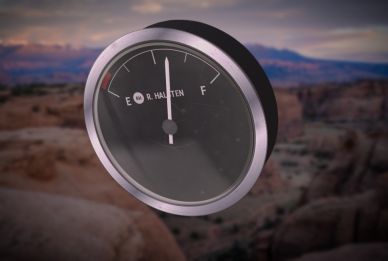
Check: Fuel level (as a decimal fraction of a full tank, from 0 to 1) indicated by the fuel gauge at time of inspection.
0.625
